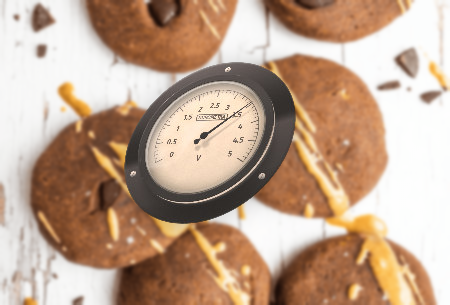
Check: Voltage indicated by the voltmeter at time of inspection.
3.5 V
